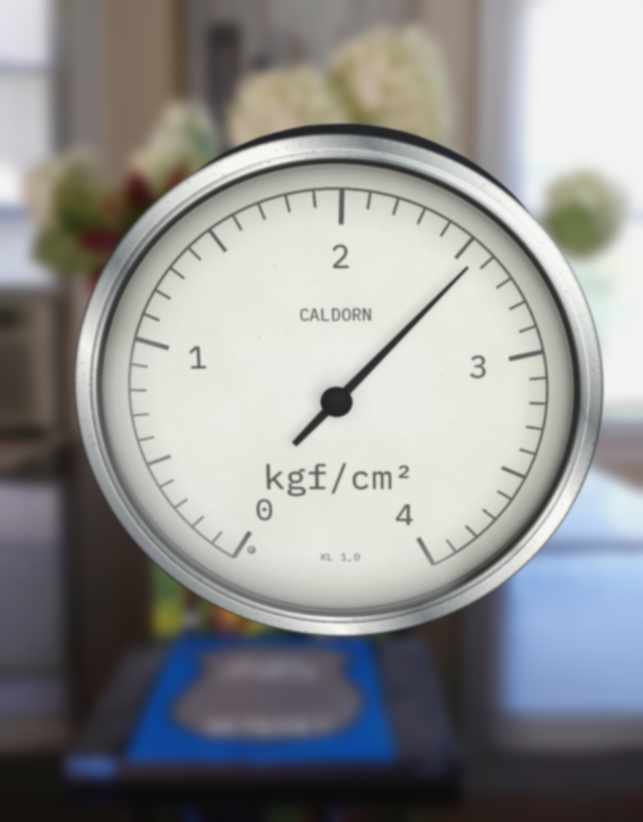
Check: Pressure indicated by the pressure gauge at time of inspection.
2.55 kg/cm²
